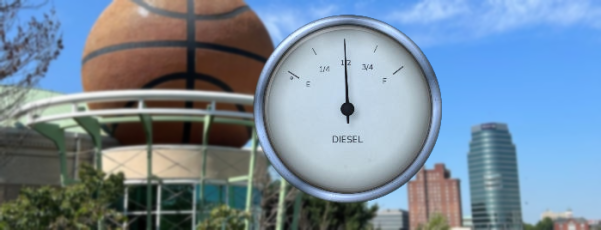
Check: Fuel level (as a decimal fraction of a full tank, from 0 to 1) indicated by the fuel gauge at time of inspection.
0.5
